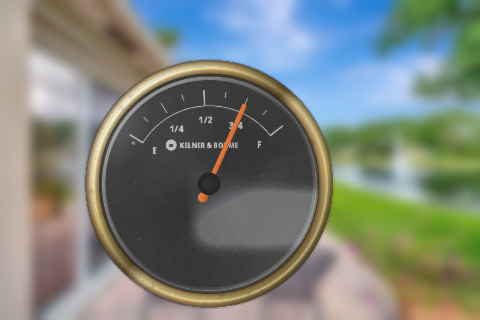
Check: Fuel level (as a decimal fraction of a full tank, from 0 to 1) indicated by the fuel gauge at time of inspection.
0.75
